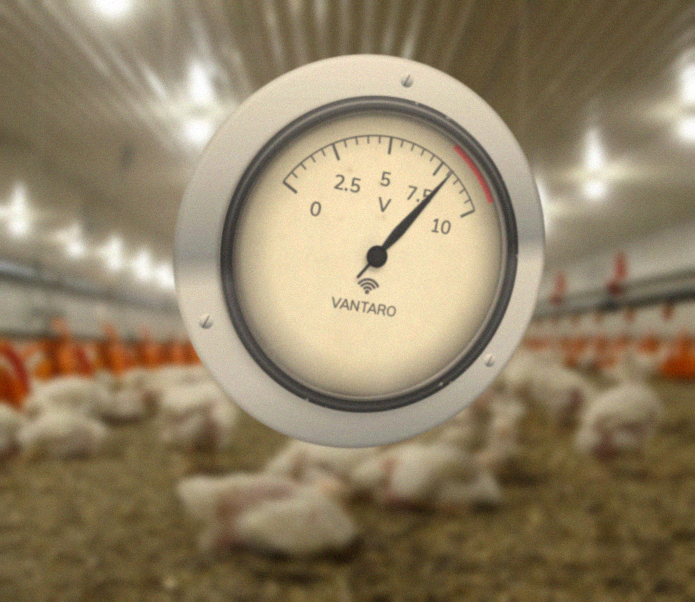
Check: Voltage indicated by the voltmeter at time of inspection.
8 V
